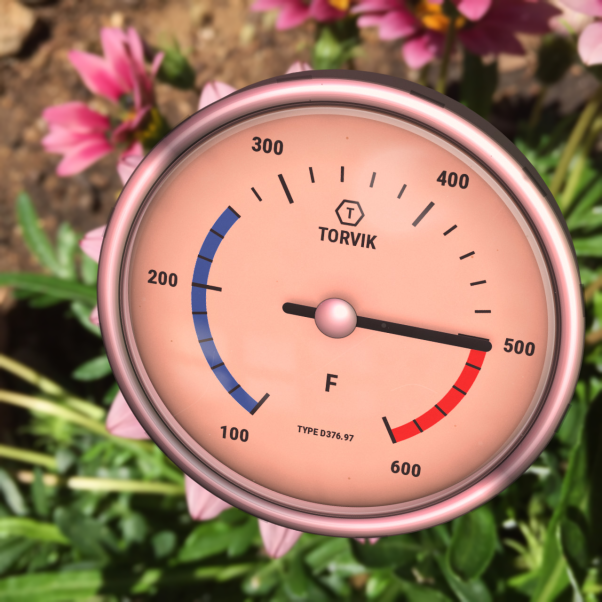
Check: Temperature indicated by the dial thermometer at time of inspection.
500 °F
